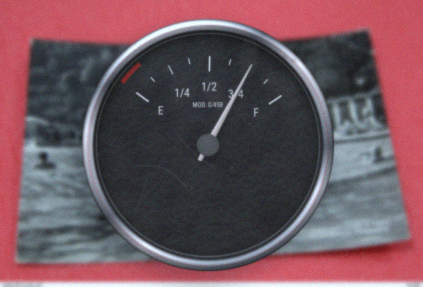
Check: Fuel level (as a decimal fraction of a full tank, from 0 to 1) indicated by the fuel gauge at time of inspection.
0.75
